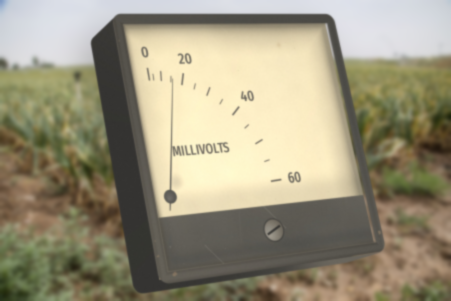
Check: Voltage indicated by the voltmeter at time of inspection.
15 mV
